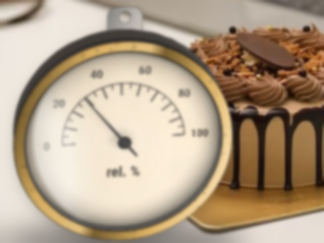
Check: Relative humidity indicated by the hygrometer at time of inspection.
30 %
